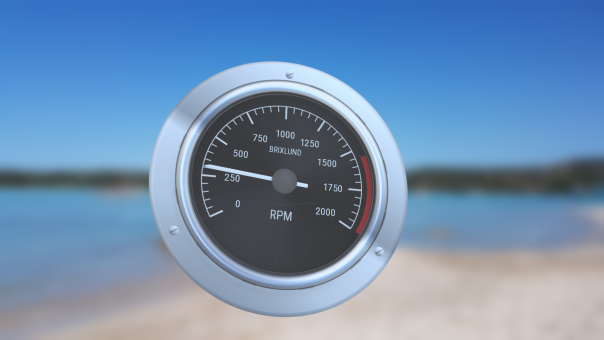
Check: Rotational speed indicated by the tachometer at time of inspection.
300 rpm
